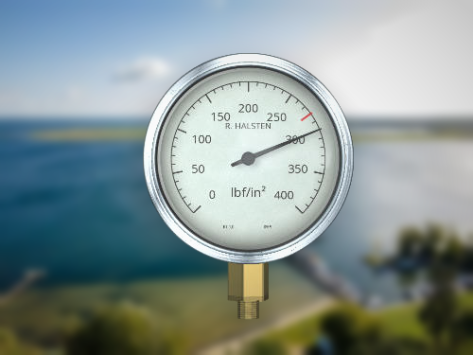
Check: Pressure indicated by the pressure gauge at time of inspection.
300 psi
